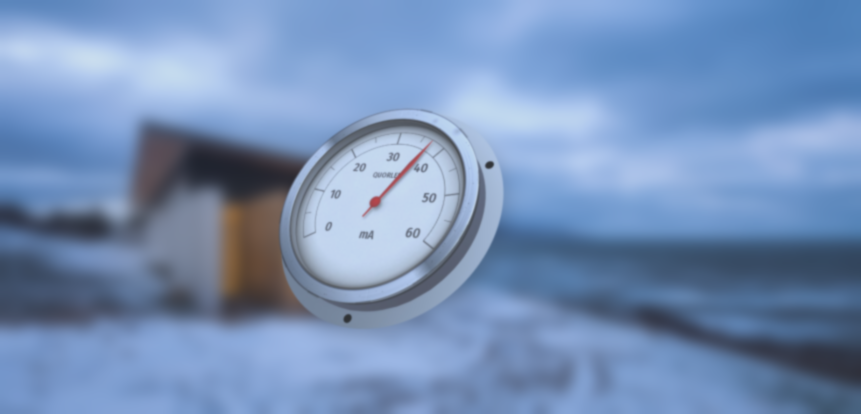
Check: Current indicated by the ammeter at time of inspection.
37.5 mA
